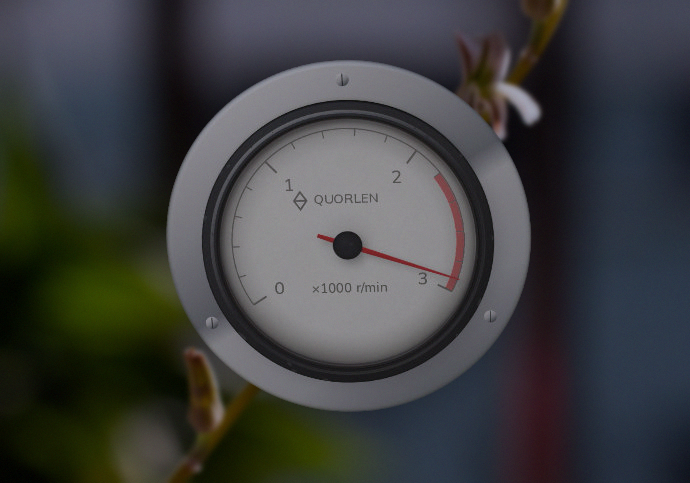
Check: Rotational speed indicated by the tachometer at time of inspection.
2900 rpm
